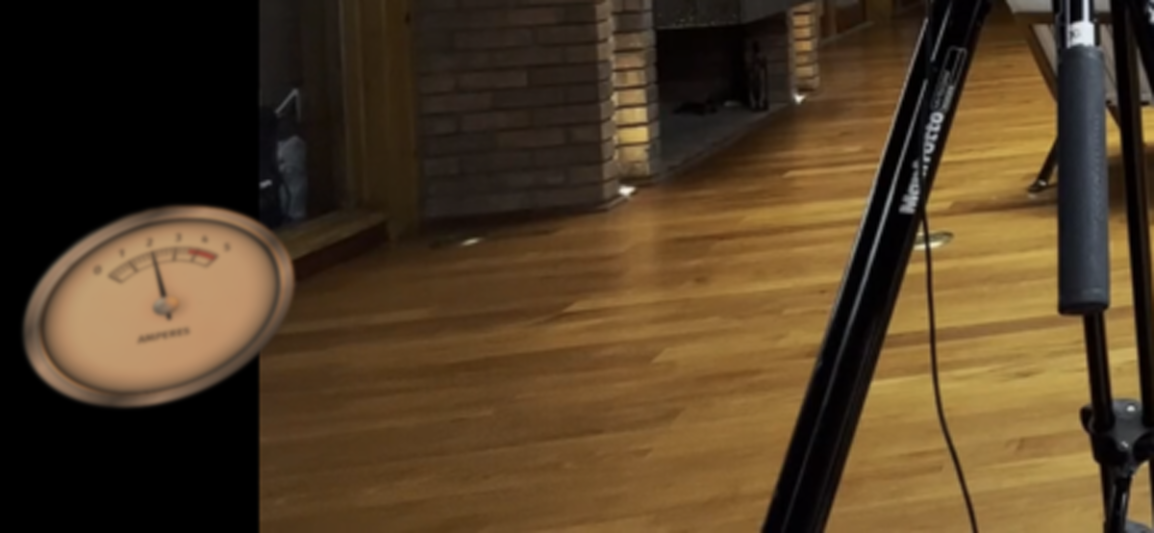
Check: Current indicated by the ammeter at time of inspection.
2 A
